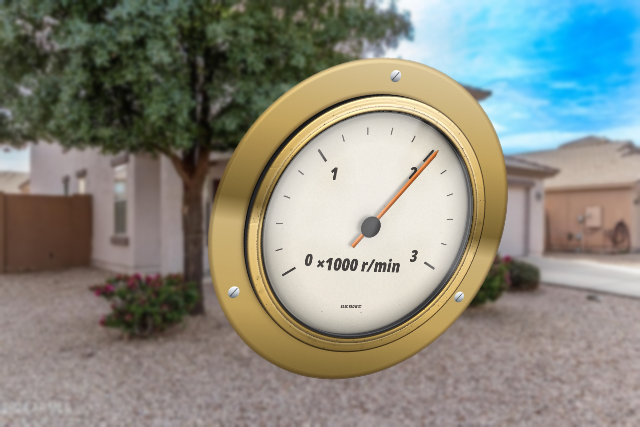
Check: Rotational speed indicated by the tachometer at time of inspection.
2000 rpm
